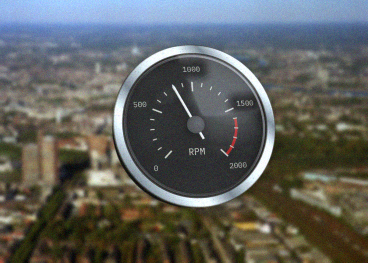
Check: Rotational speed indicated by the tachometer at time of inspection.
800 rpm
